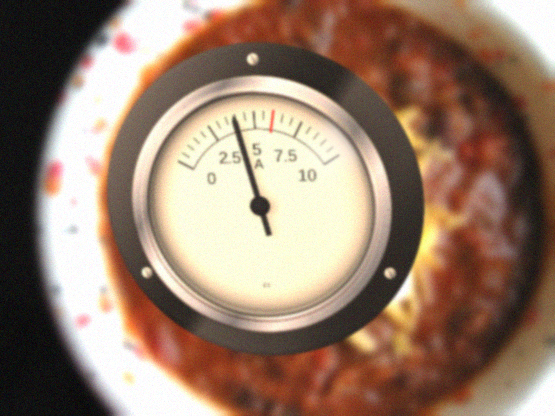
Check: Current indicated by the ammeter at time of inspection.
4 A
